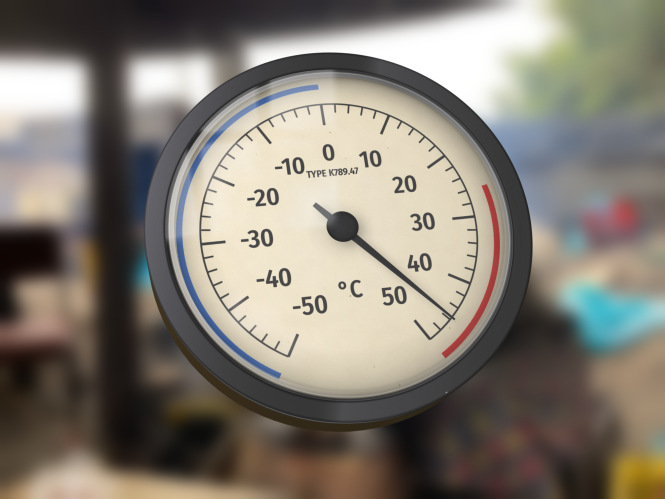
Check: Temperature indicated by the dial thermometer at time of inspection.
46 °C
